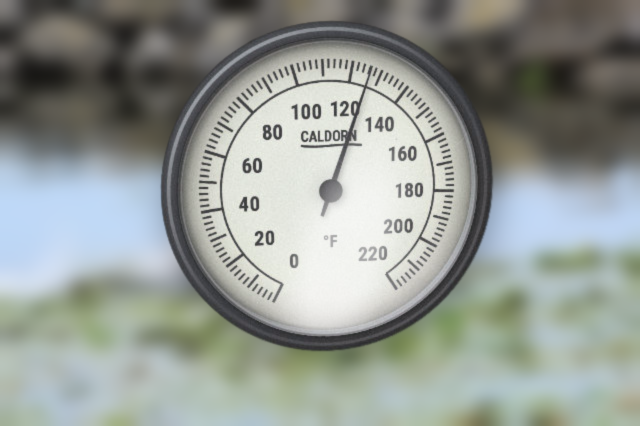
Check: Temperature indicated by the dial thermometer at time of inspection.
126 °F
